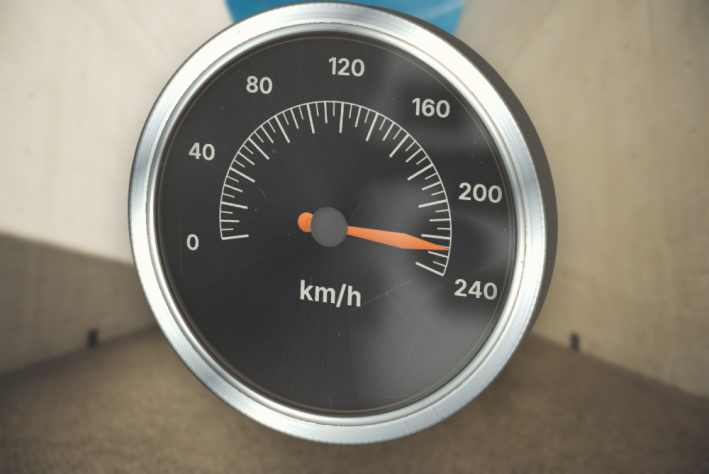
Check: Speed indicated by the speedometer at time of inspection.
225 km/h
